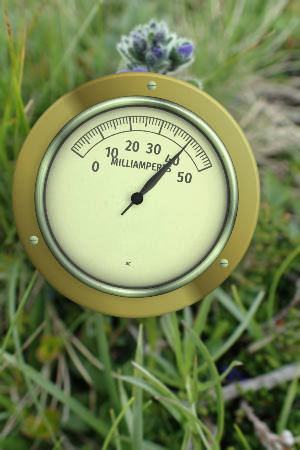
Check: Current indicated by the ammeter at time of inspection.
40 mA
